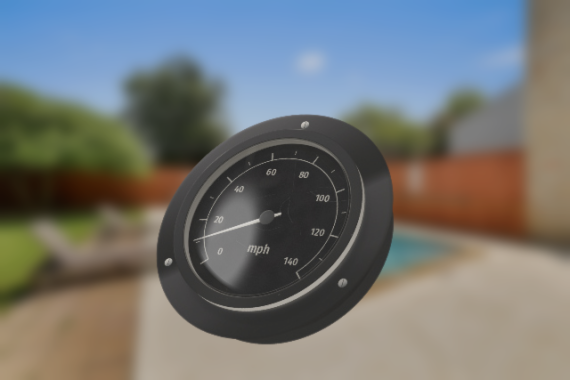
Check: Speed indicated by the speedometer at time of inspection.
10 mph
